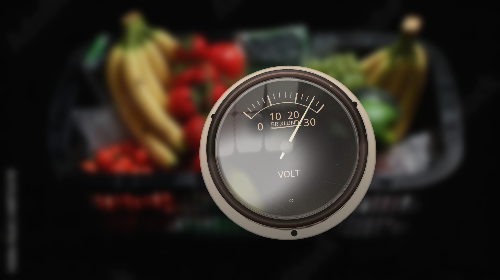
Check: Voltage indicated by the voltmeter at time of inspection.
26 V
